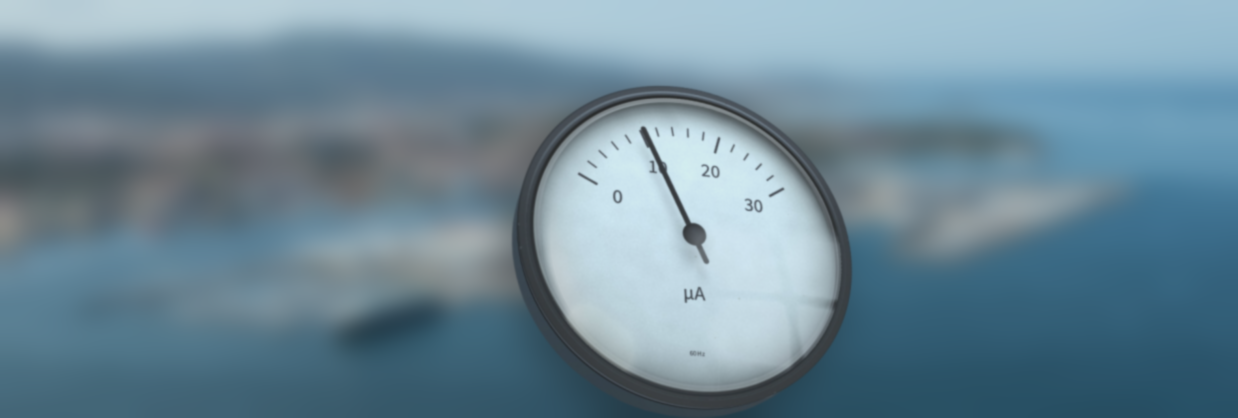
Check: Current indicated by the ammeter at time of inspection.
10 µA
